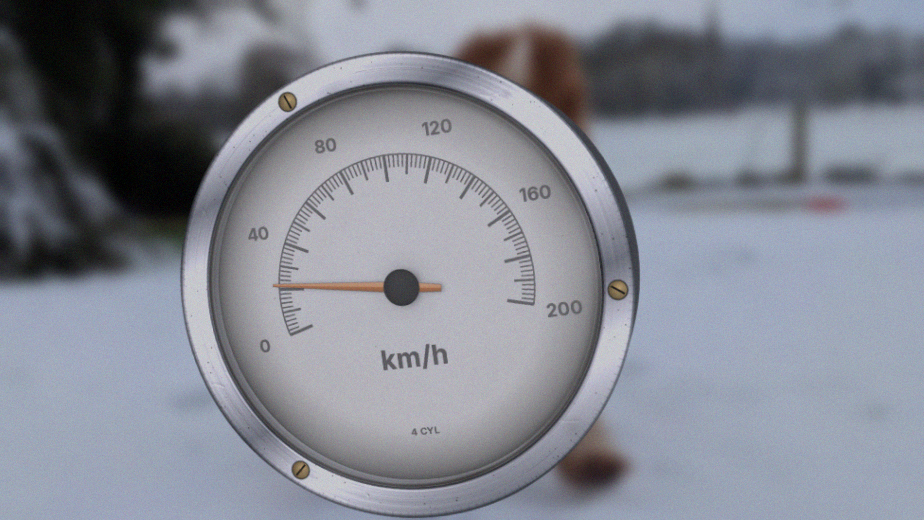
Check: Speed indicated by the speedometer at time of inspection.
22 km/h
